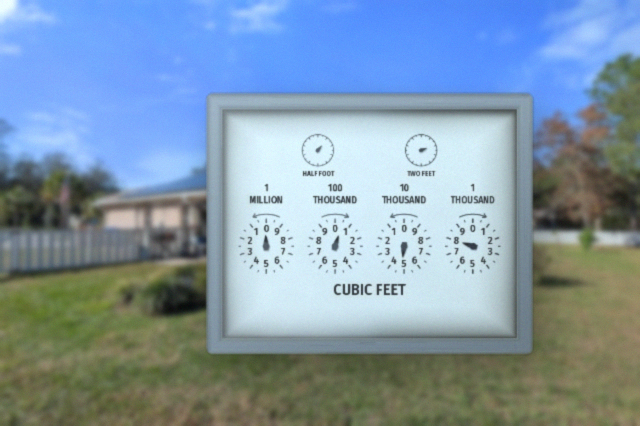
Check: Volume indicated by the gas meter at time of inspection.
4800 ft³
